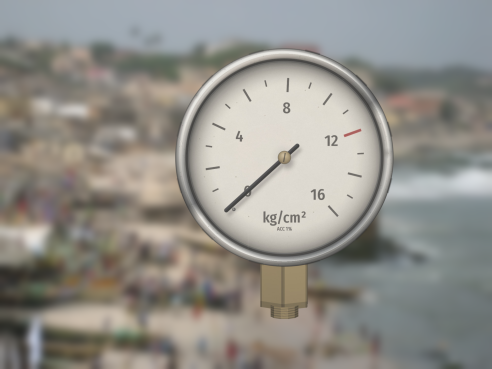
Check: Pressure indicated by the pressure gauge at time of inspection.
0 kg/cm²
